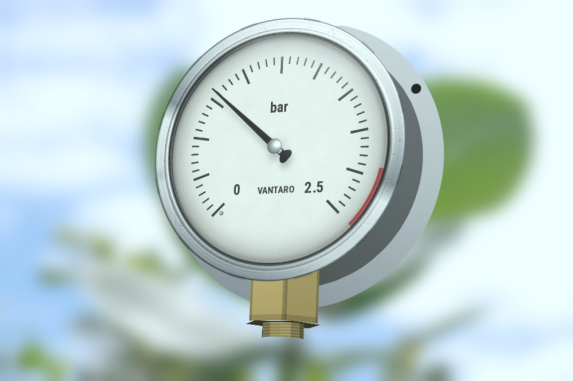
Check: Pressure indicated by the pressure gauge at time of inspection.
0.8 bar
